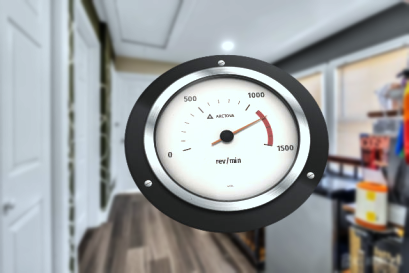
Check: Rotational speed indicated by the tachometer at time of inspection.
1200 rpm
